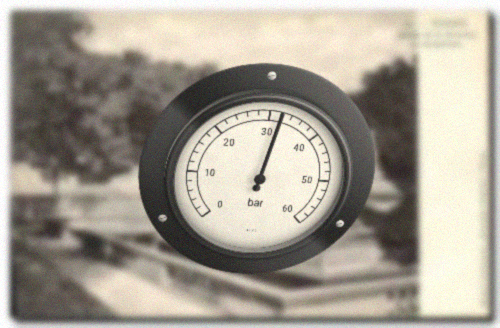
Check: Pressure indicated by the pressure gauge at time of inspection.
32 bar
